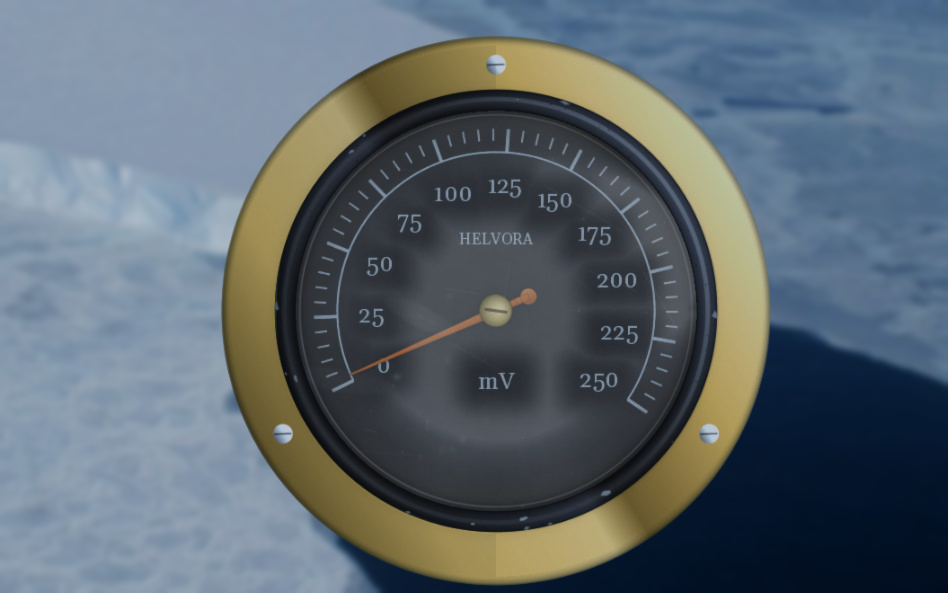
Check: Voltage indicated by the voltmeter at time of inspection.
2.5 mV
